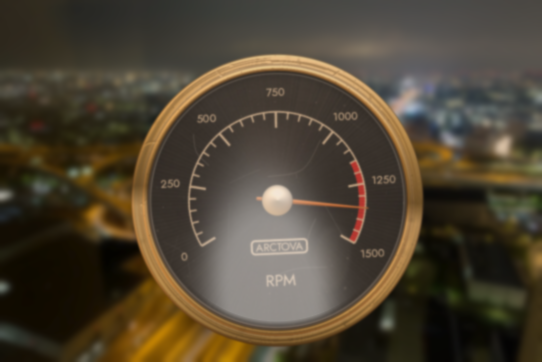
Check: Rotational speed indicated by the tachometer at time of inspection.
1350 rpm
